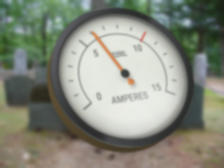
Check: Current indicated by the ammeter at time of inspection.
6 A
